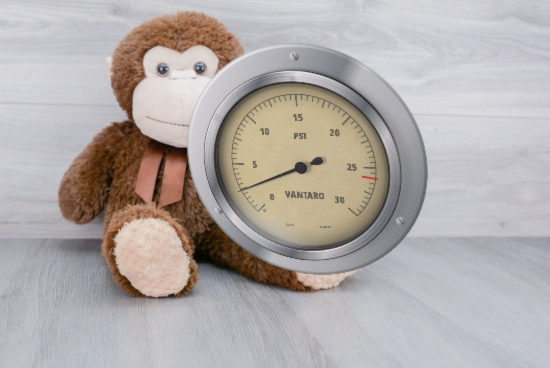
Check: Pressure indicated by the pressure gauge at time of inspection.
2.5 psi
